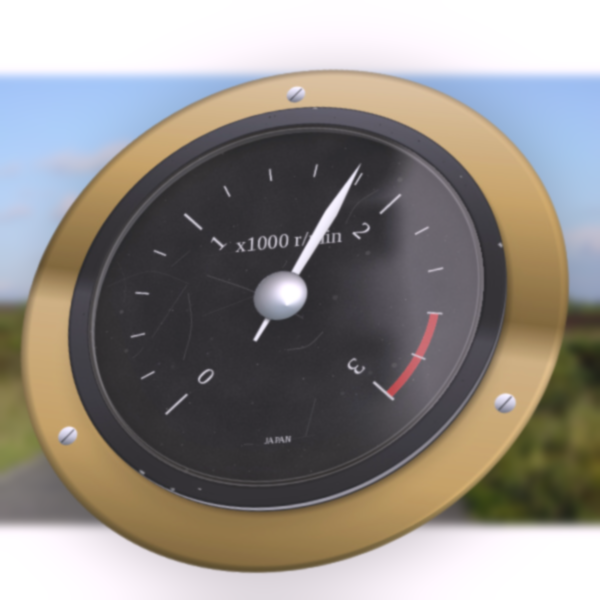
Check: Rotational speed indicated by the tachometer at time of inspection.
1800 rpm
